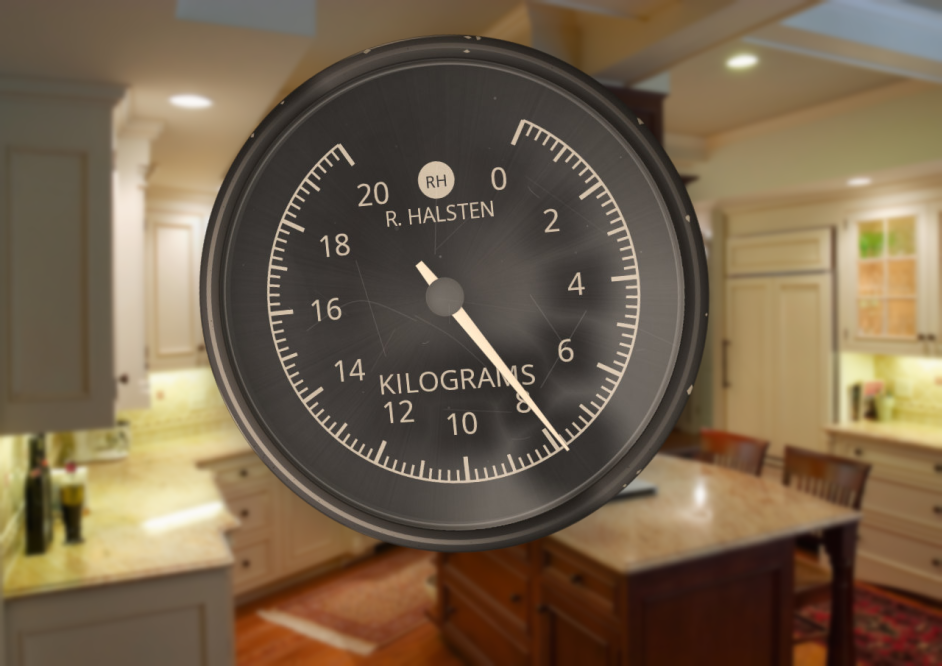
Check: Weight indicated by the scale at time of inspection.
7.8 kg
